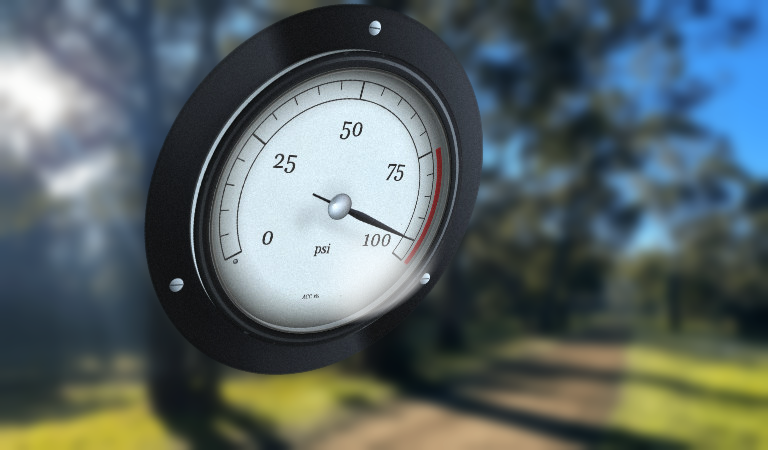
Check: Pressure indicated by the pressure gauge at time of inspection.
95 psi
